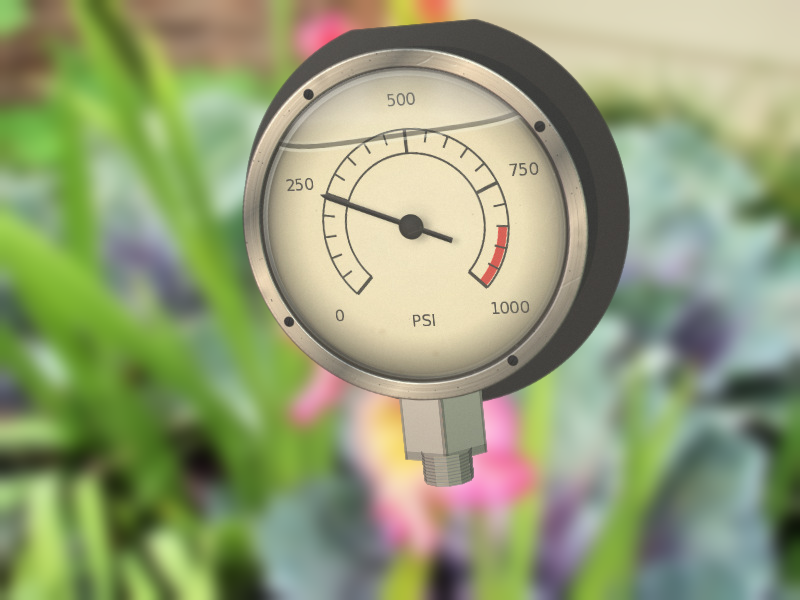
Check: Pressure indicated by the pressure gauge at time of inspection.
250 psi
